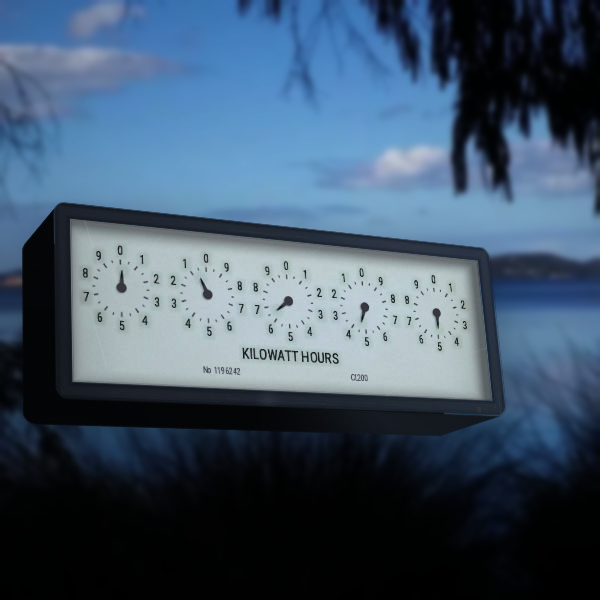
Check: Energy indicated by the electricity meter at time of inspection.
645 kWh
